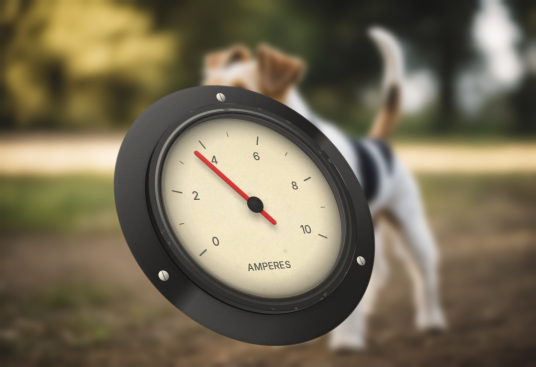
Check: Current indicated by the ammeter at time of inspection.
3.5 A
